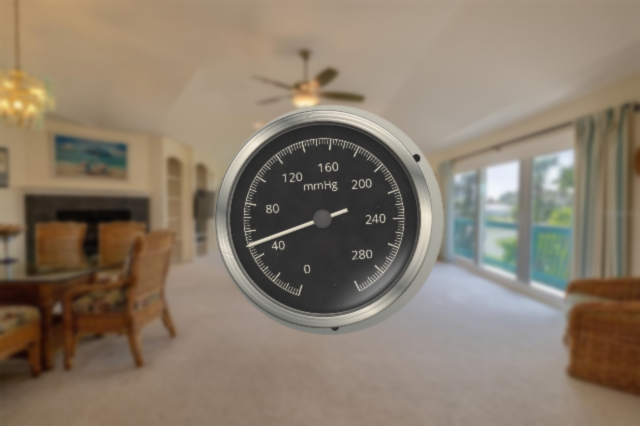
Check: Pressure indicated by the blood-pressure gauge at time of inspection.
50 mmHg
